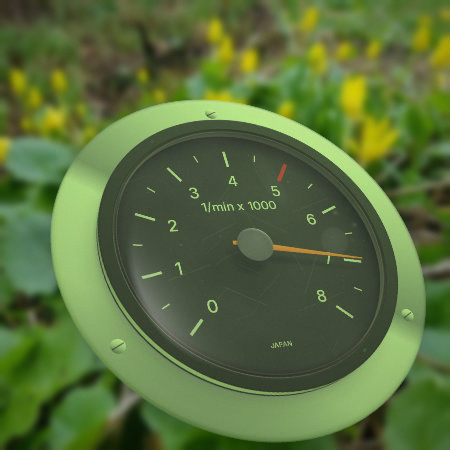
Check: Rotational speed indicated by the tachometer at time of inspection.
7000 rpm
